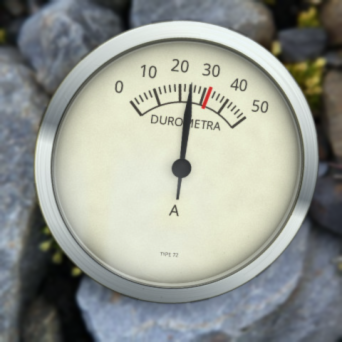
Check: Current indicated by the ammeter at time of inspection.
24 A
